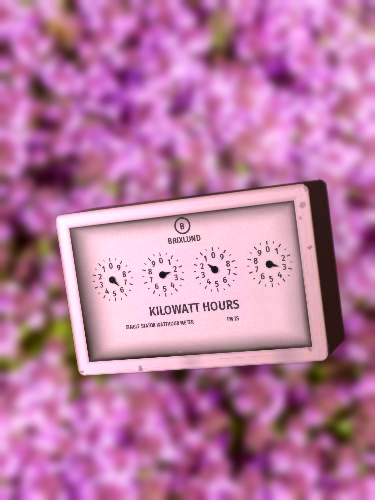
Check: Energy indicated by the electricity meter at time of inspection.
6213 kWh
